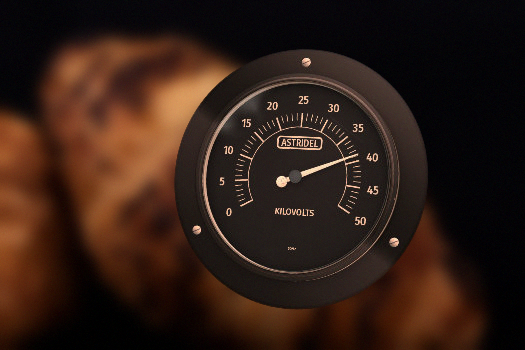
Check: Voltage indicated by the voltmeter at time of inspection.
39 kV
